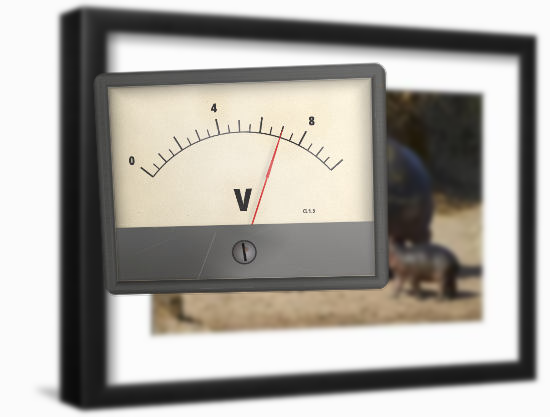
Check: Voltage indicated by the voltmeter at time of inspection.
7 V
